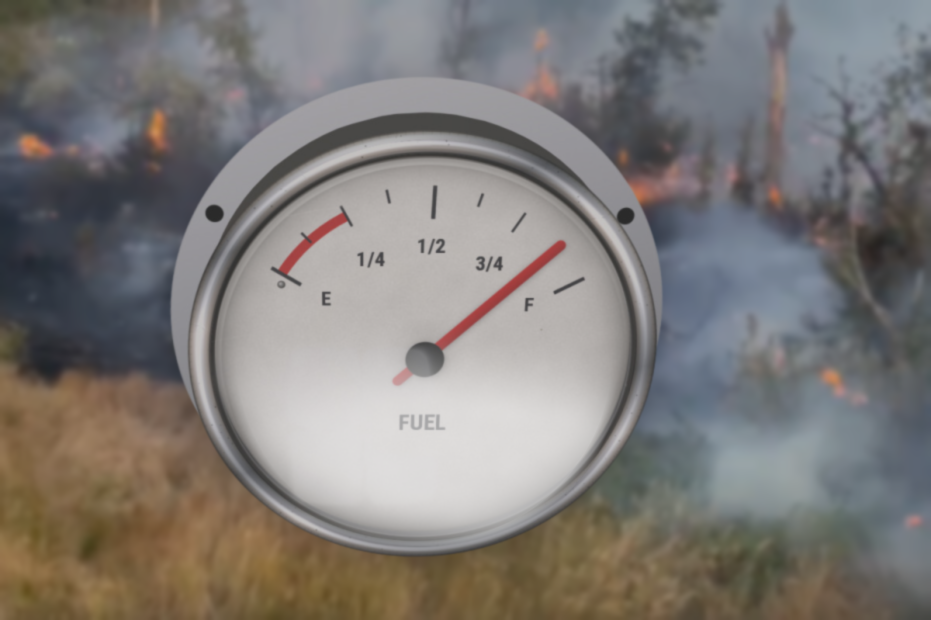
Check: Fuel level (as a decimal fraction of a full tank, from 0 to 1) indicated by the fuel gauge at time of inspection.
0.875
